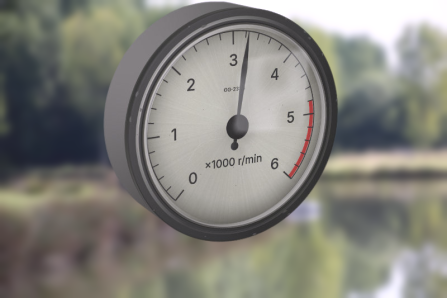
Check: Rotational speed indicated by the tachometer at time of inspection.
3200 rpm
